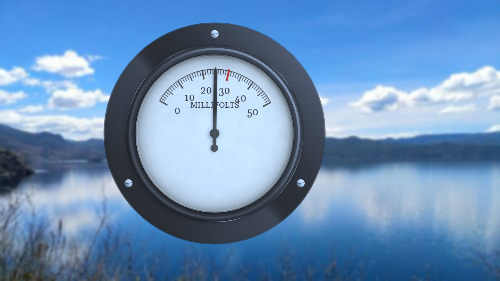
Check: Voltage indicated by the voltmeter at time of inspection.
25 mV
